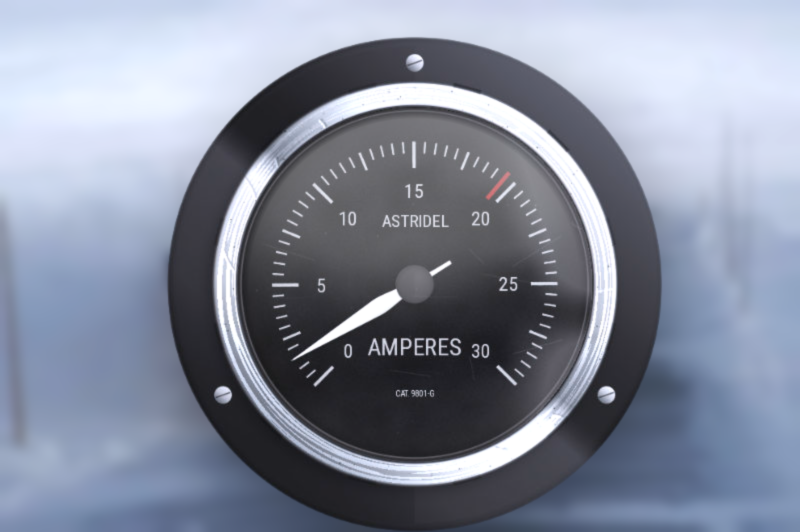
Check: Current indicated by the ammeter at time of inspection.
1.5 A
